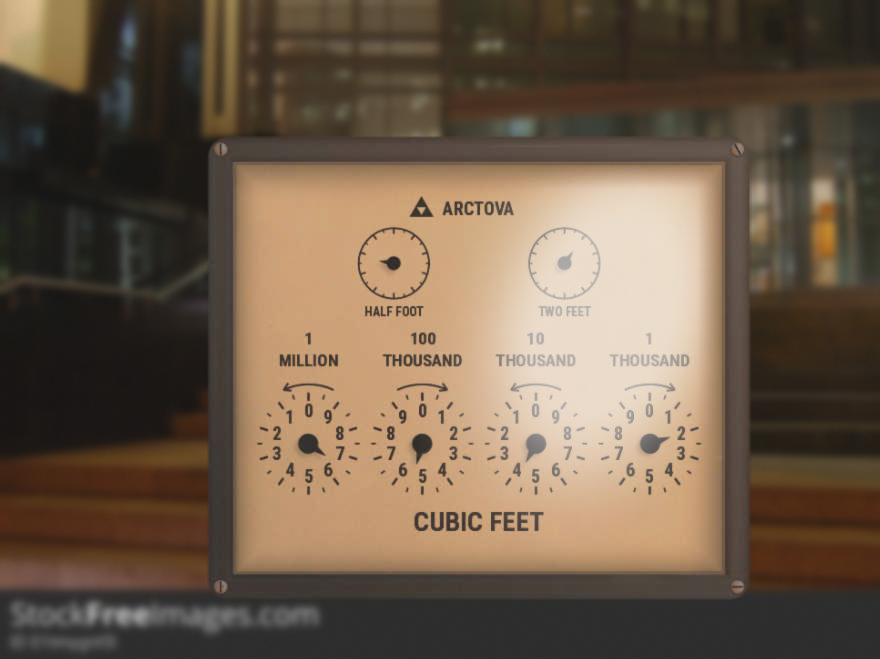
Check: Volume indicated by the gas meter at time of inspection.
654200 ft³
